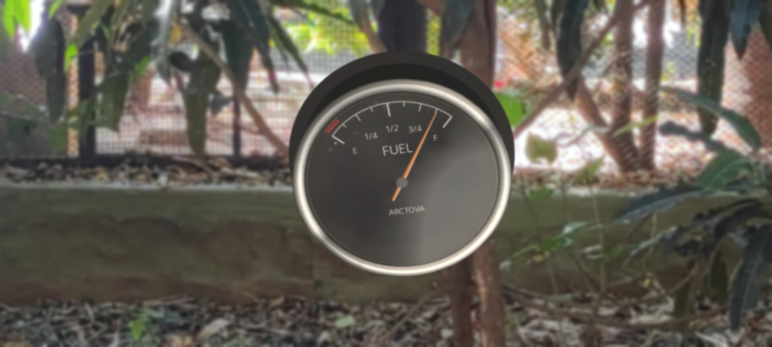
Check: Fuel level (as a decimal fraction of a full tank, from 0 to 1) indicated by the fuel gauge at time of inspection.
0.875
